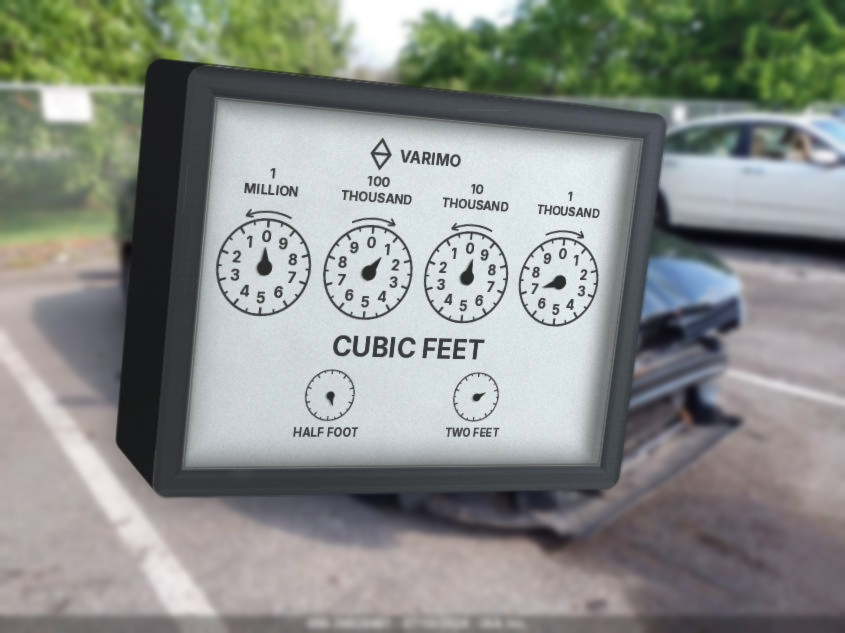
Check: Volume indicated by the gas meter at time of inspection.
9700 ft³
